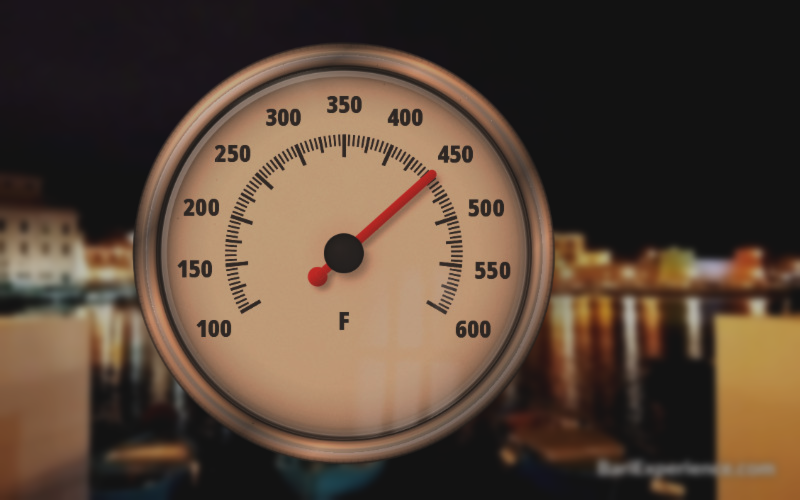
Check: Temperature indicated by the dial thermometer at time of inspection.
450 °F
